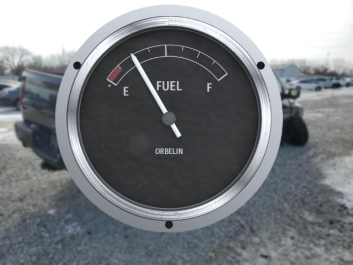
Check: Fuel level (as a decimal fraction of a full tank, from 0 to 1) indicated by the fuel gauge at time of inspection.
0.25
